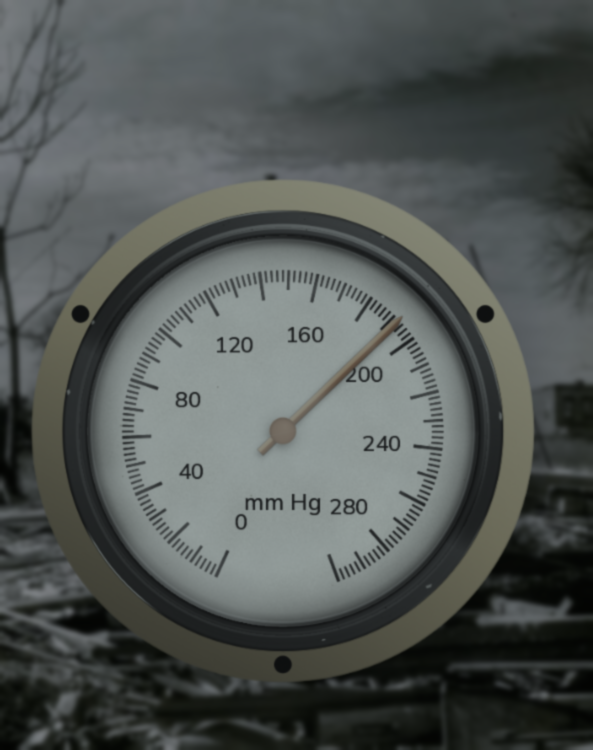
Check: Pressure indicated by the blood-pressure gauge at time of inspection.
192 mmHg
